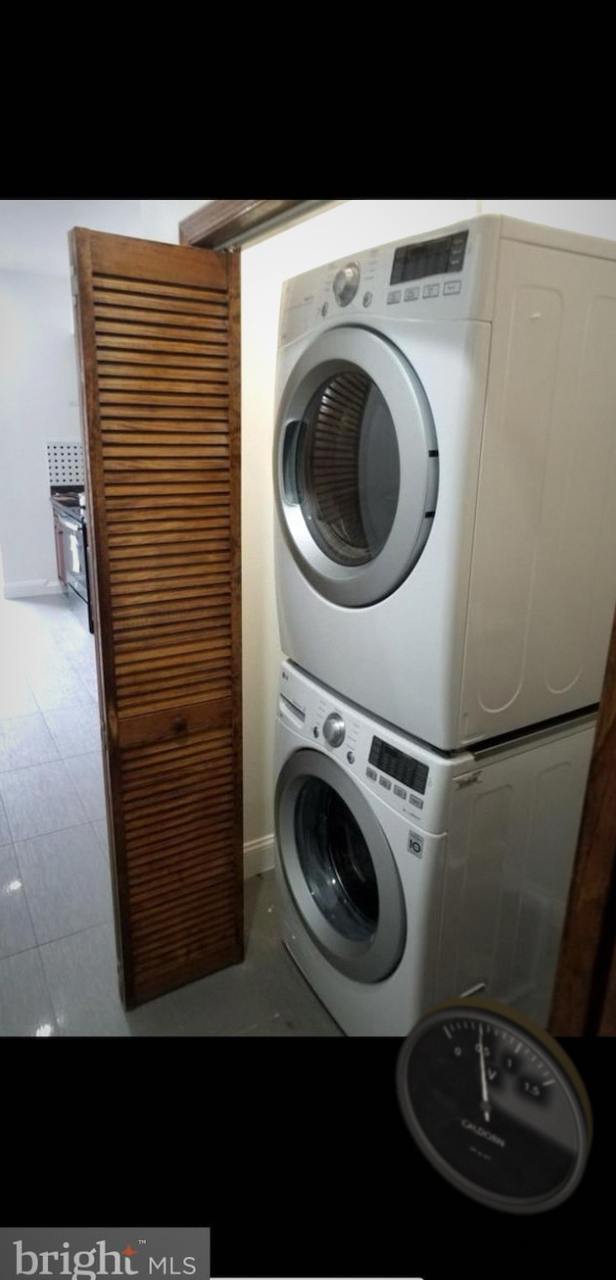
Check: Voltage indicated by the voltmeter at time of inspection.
0.5 V
